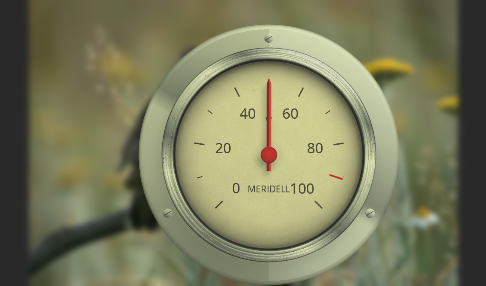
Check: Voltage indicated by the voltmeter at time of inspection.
50 V
